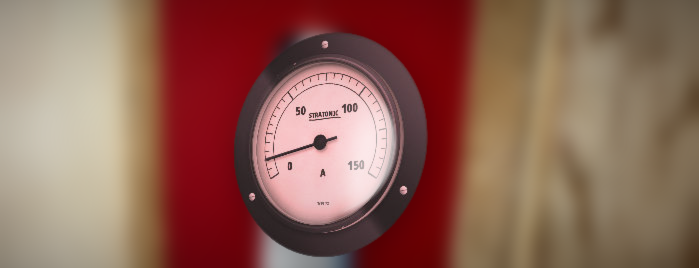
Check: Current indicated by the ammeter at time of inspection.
10 A
